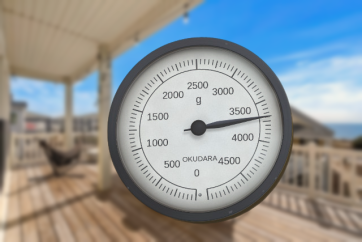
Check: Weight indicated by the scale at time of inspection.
3700 g
